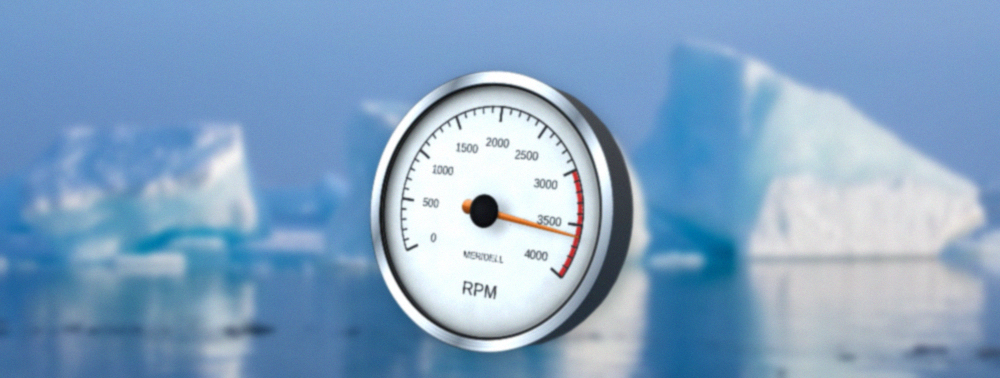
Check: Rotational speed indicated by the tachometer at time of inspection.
3600 rpm
